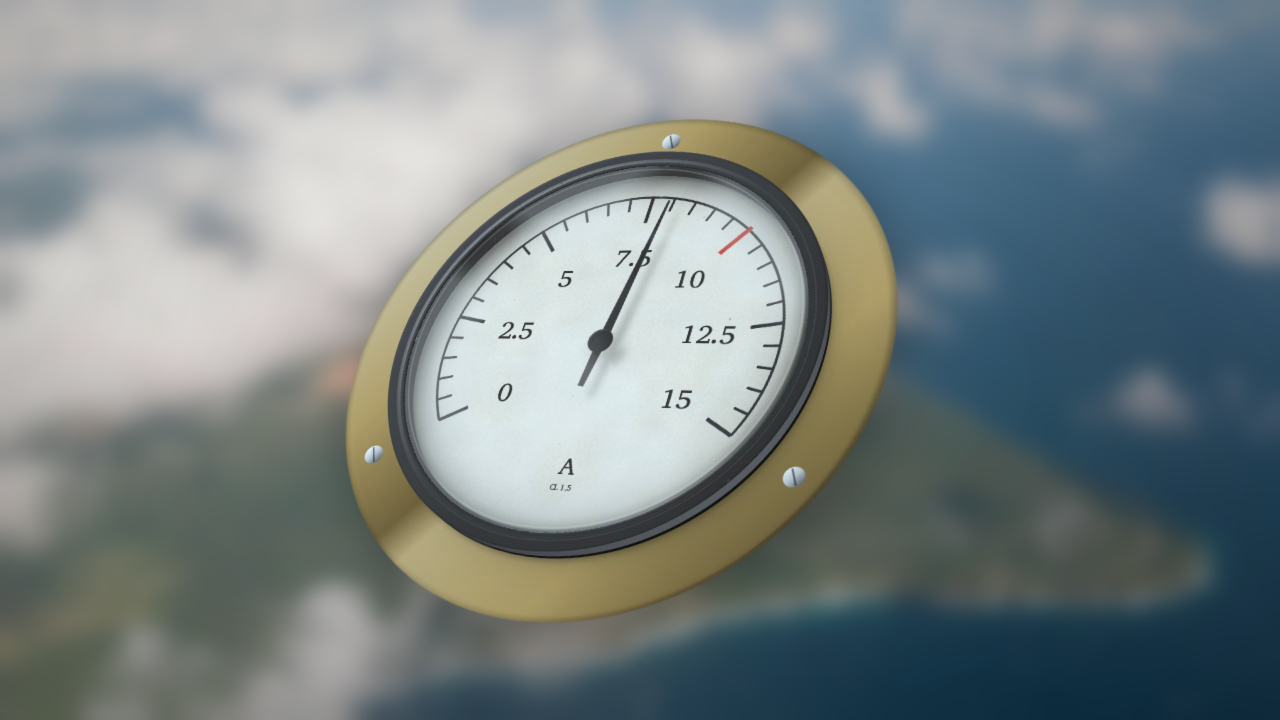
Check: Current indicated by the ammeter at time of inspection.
8 A
